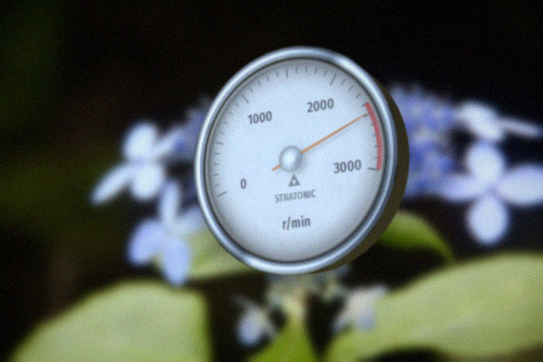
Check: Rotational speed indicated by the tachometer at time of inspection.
2500 rpm
